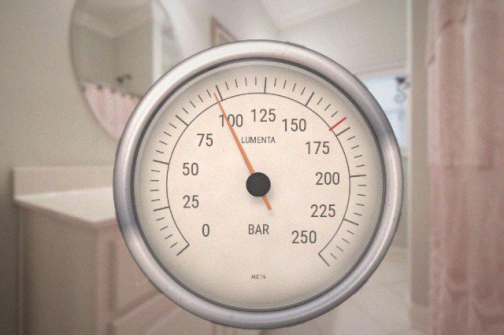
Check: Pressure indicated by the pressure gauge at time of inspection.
97.5 bar
